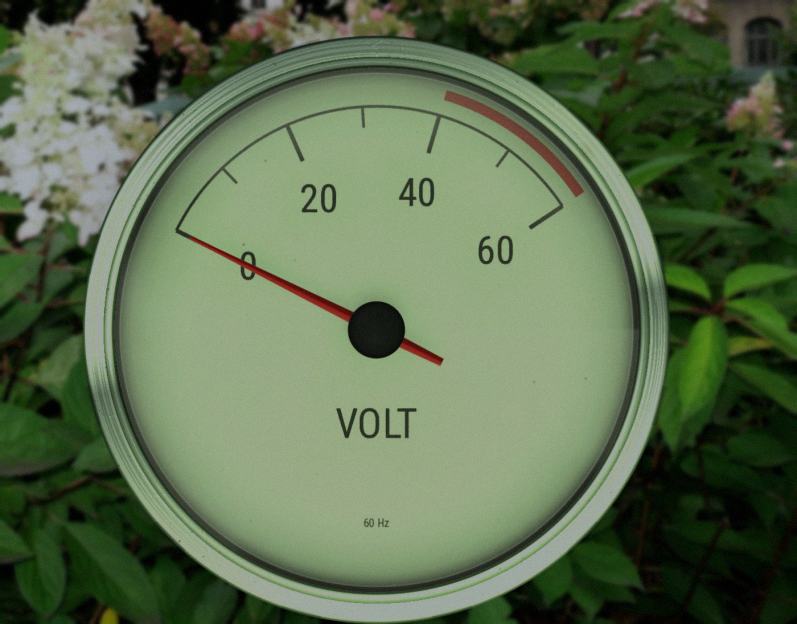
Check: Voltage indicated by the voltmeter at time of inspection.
0 V
